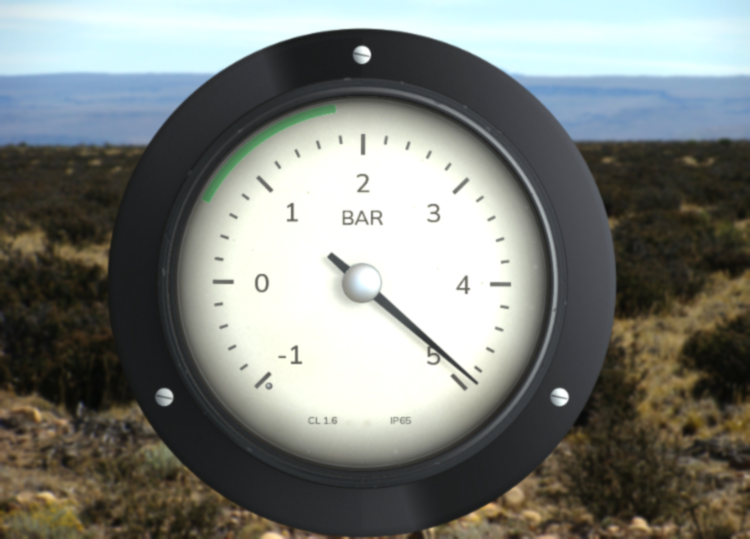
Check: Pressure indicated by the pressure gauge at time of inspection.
4.9 bar
